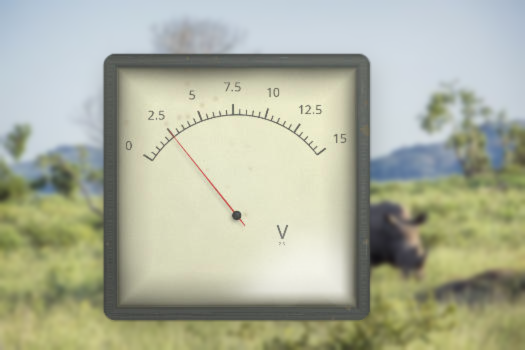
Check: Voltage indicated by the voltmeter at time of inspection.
2.5 V
